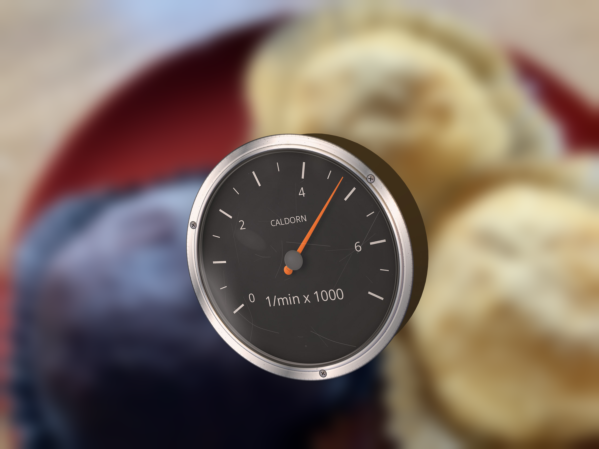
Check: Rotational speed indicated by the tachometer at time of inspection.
4750 rpm
